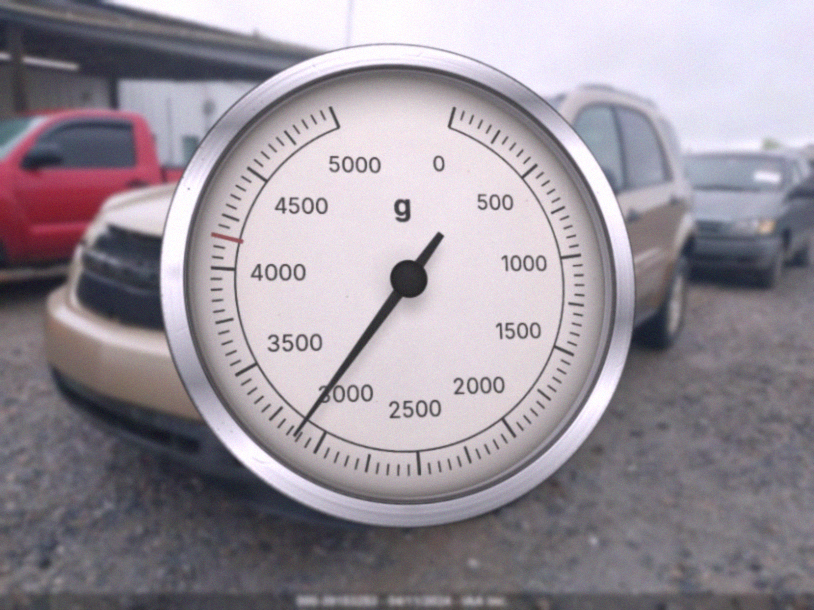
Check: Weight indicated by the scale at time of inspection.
3125 g
